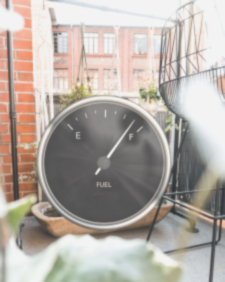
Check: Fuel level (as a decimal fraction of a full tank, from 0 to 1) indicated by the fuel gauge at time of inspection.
0.875
